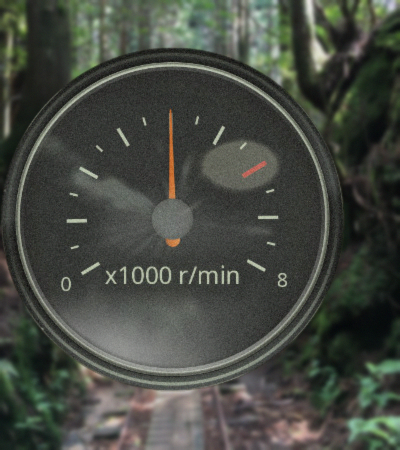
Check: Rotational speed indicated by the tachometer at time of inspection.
4000 rpm
